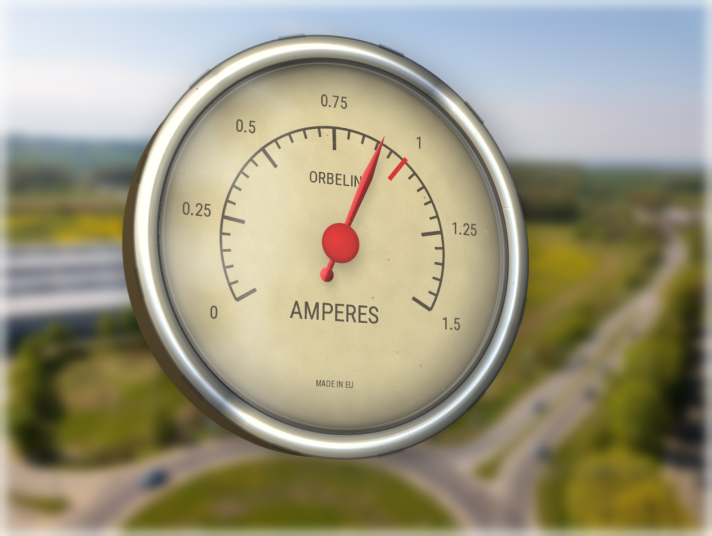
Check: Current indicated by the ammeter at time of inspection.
0.9 A
